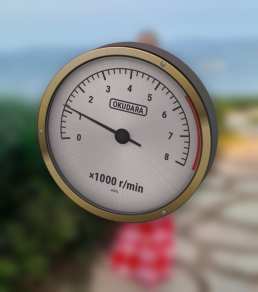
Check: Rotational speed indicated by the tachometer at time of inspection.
1200 rpm
